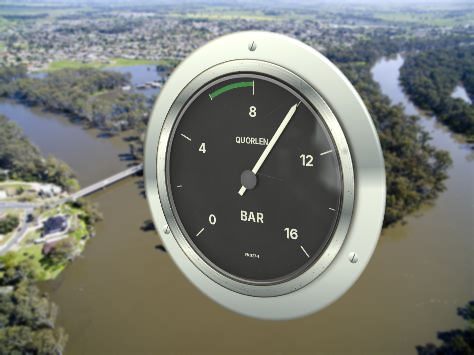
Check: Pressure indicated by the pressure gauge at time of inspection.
10 bar
